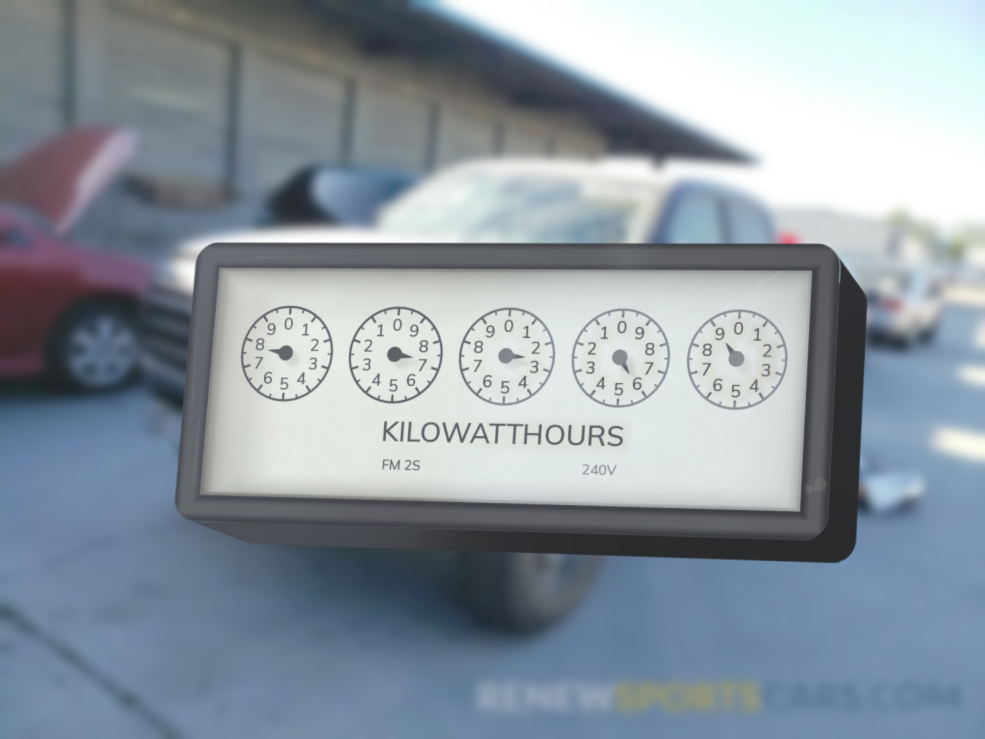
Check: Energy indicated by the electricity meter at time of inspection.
77259 kWh
